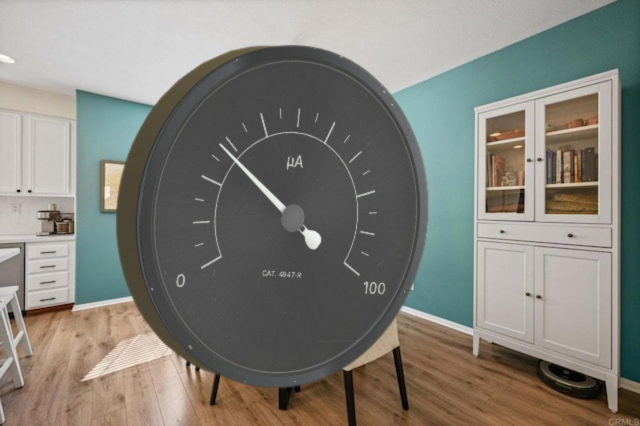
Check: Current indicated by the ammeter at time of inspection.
27.5 µA
